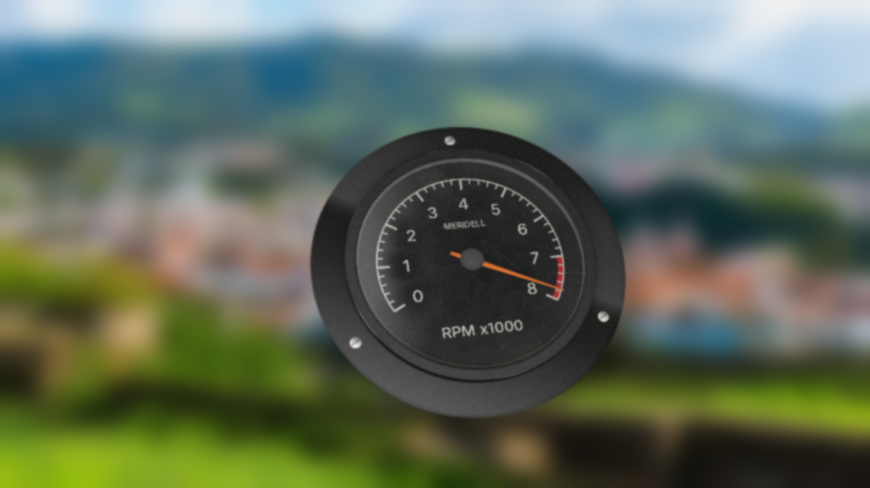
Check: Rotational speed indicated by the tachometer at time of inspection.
7800 rpm
